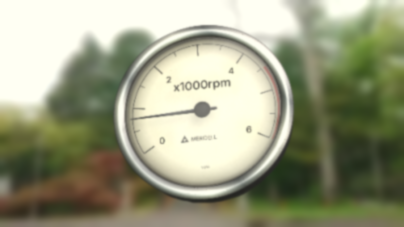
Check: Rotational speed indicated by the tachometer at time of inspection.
750 rpm
